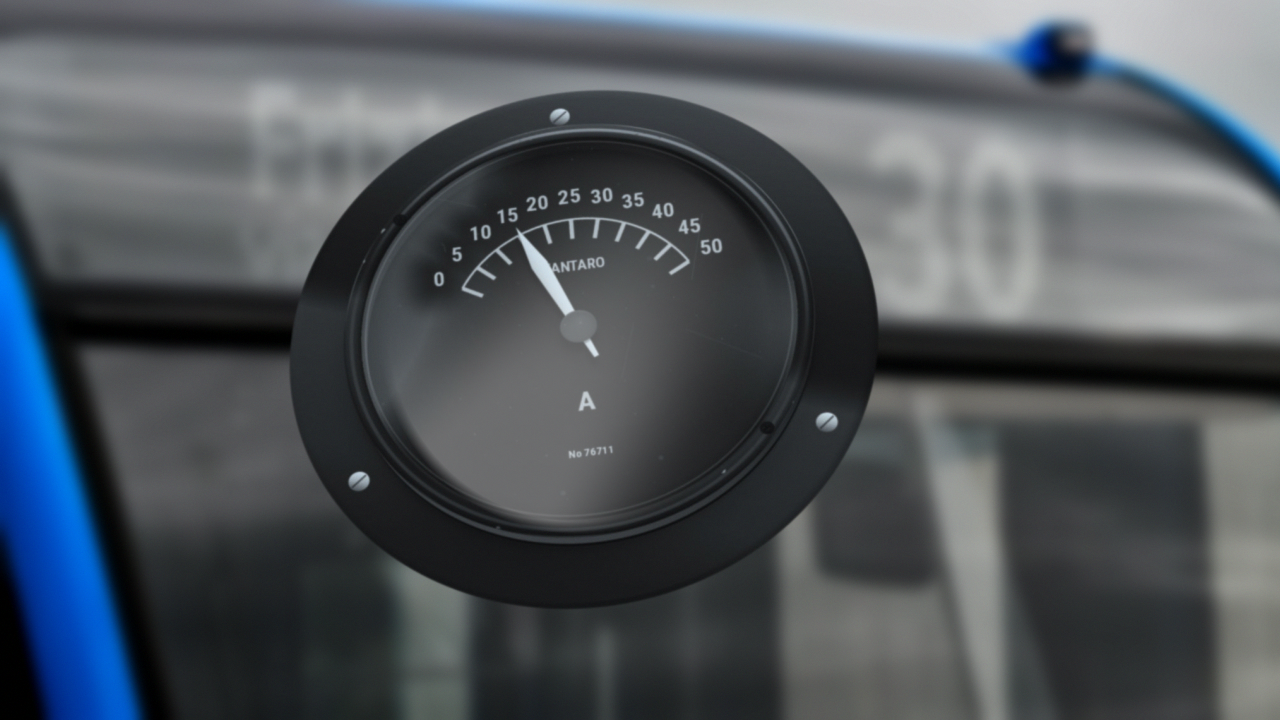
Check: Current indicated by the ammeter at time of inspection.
15 A
